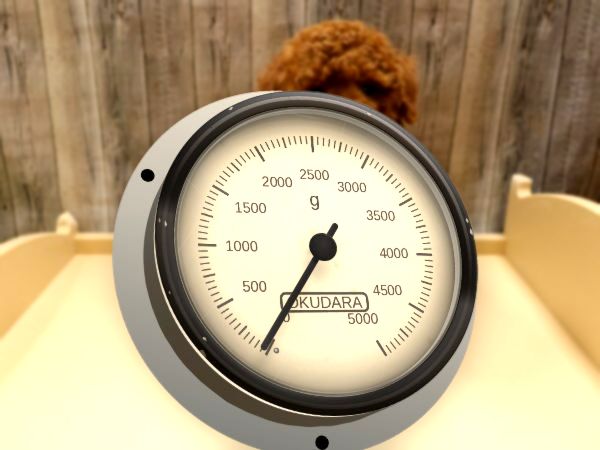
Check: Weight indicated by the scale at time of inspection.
50 g
